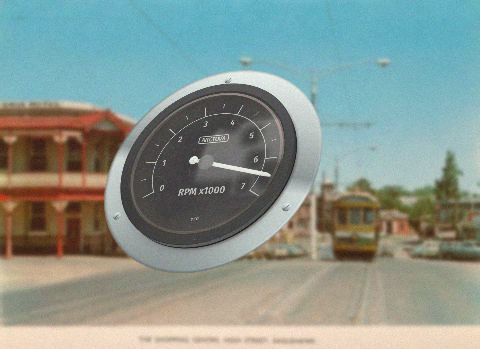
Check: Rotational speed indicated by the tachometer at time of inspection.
6500 rpm
